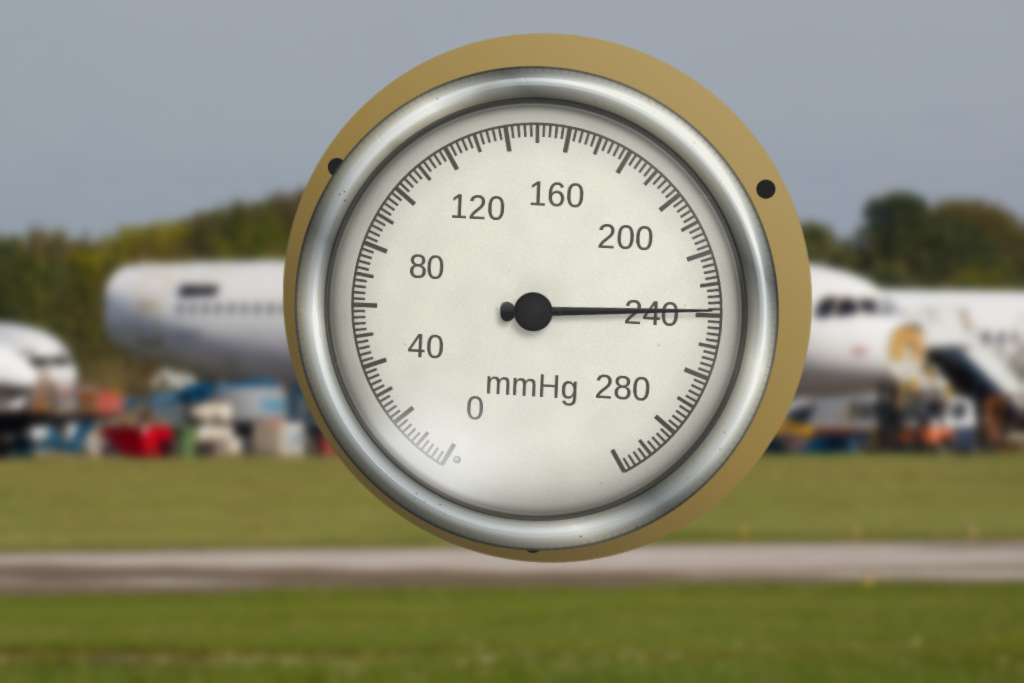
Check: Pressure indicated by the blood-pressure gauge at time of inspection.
238 mmHg
